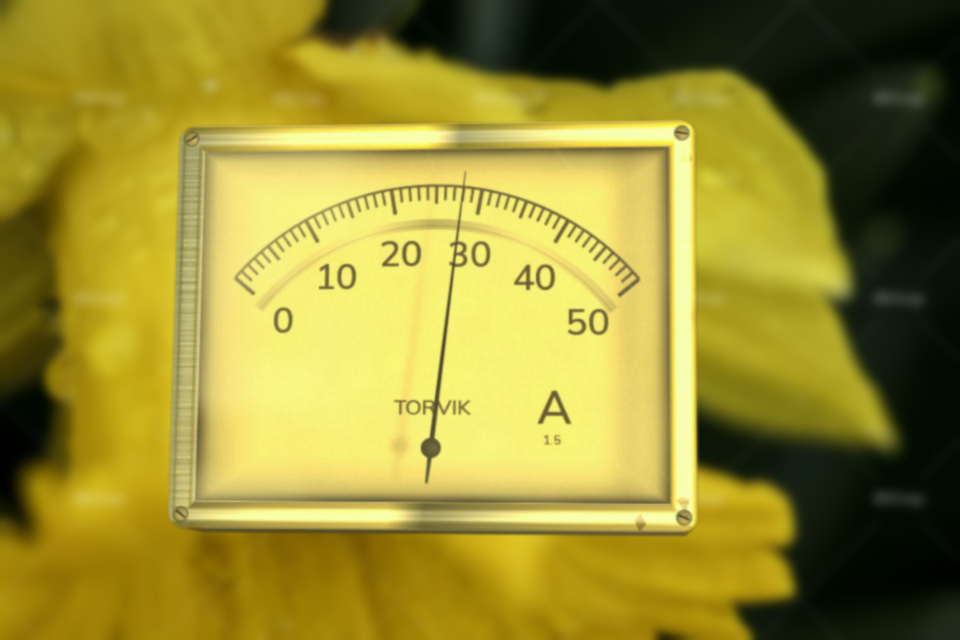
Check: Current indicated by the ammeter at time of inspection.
28 A
